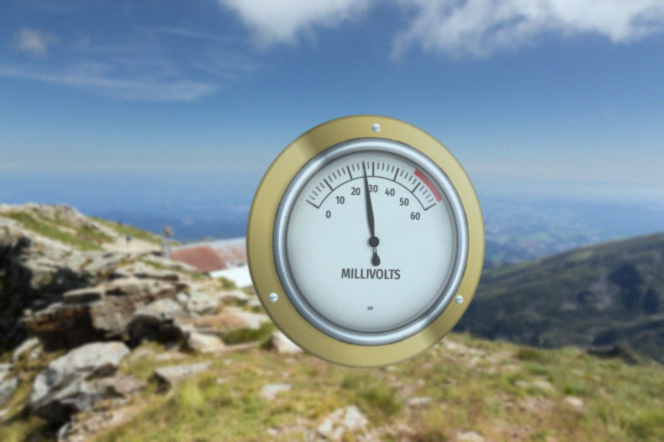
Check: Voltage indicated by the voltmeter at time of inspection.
26 mV
